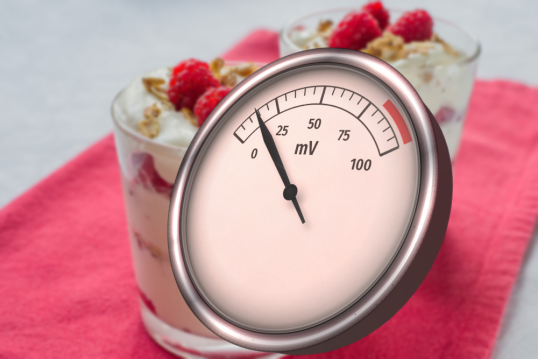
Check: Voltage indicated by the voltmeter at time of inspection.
15 mV
